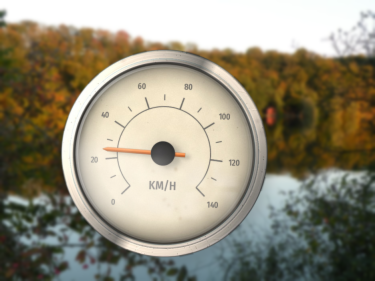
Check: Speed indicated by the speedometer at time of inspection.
25 km/h
